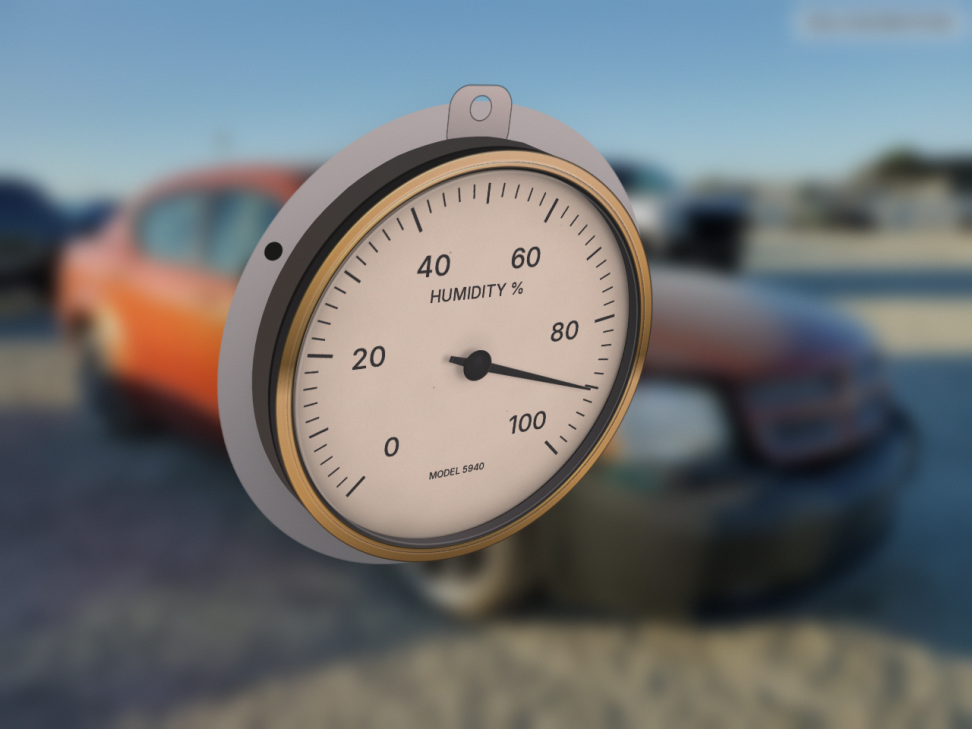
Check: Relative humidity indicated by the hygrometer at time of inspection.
90 %
